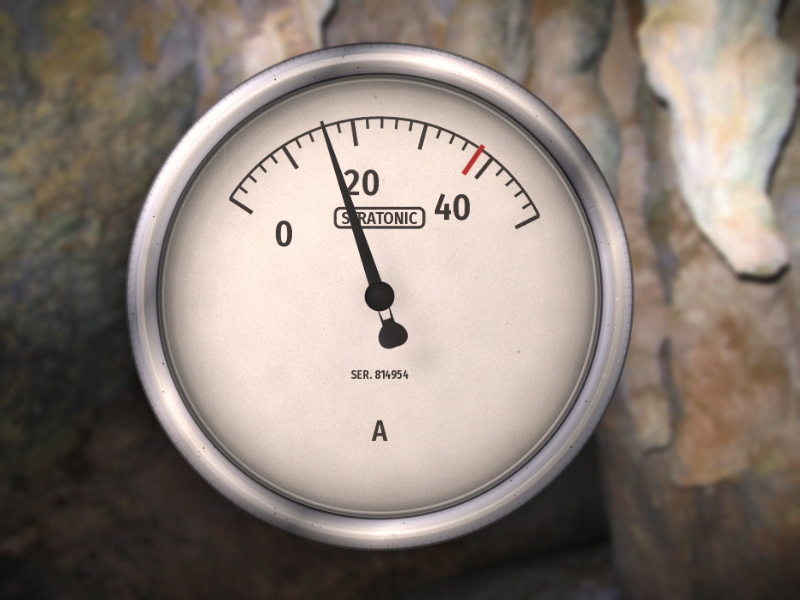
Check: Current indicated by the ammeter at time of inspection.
16 A
